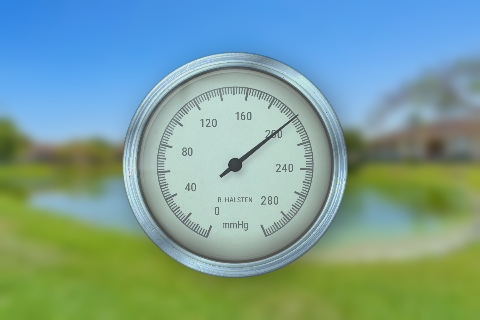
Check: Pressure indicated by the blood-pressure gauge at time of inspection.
200 mmHg
